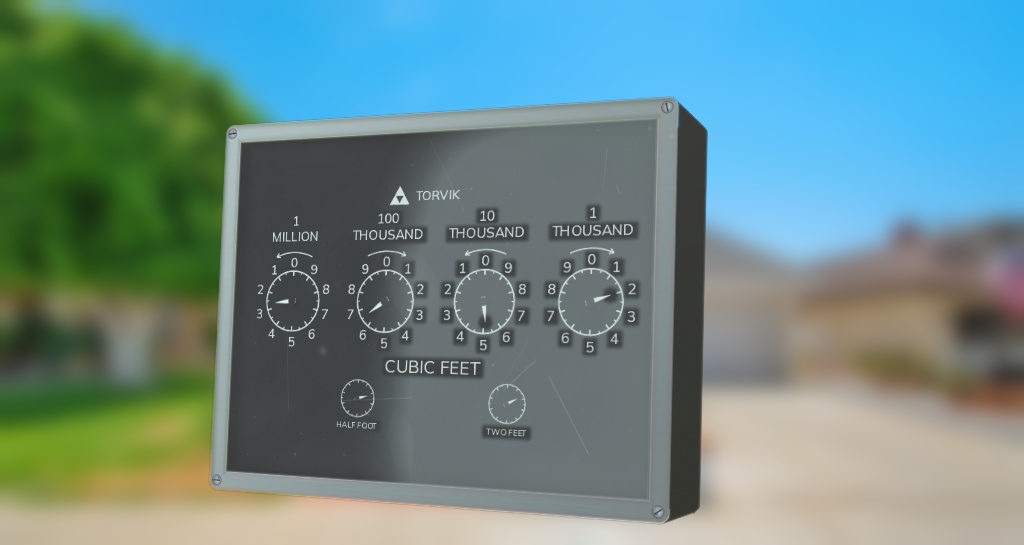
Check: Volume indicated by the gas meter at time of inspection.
265200 ft³
